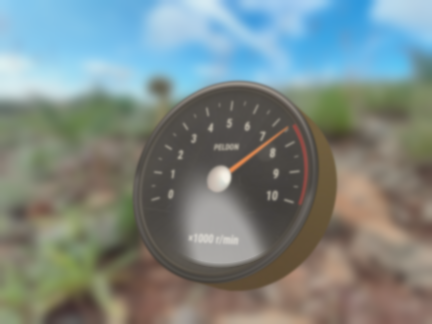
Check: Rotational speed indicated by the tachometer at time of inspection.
7500 rpm
